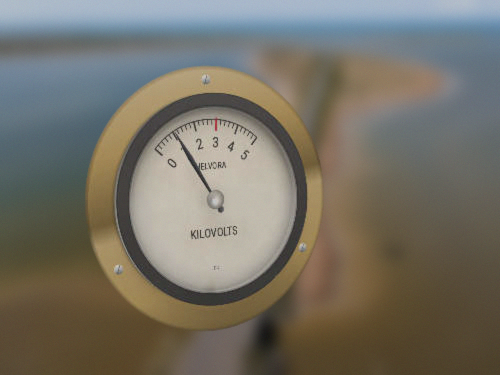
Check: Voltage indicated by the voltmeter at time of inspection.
1 kV
